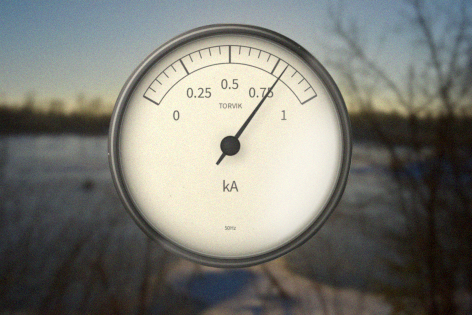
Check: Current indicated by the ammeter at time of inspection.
0.8 kA
